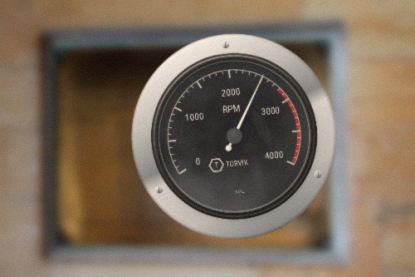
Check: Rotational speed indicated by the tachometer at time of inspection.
2500 rpm
